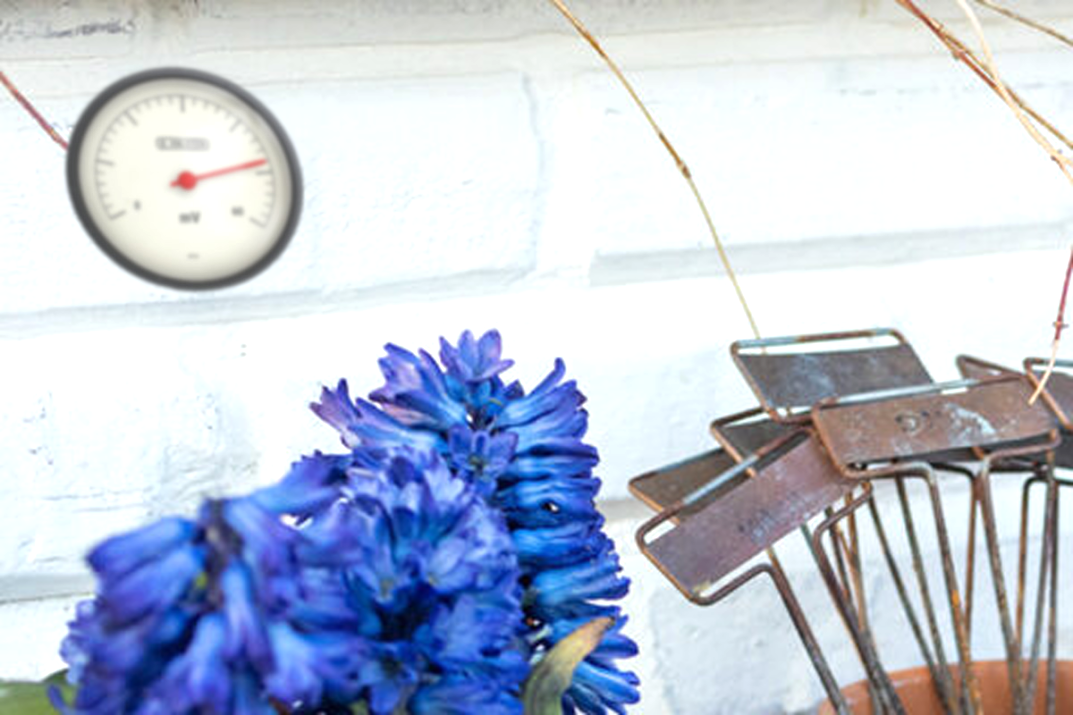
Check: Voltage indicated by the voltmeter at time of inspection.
48 mV
